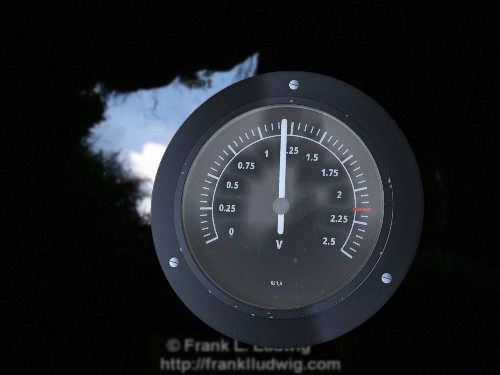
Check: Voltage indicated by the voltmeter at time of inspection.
1.2 V
